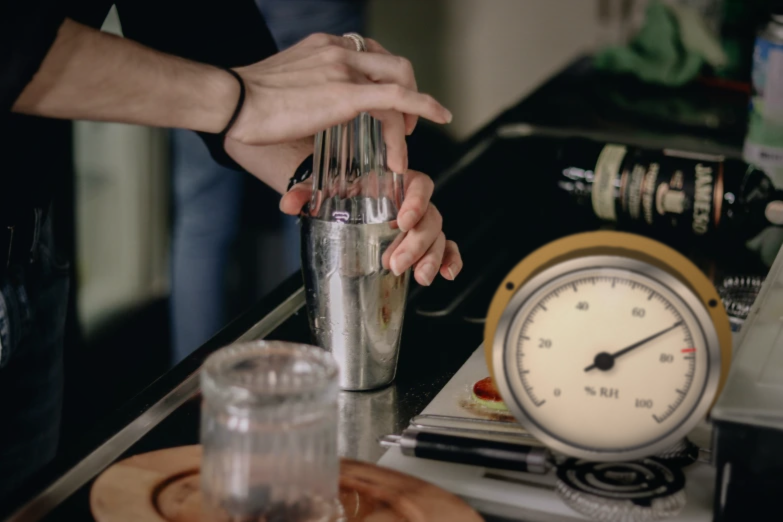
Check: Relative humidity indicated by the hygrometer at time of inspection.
70 %
